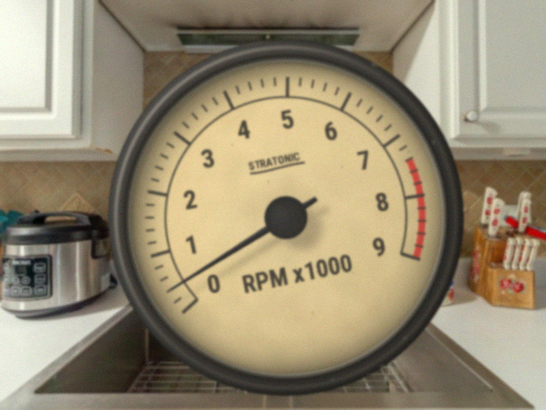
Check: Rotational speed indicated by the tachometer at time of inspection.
400 rpm
